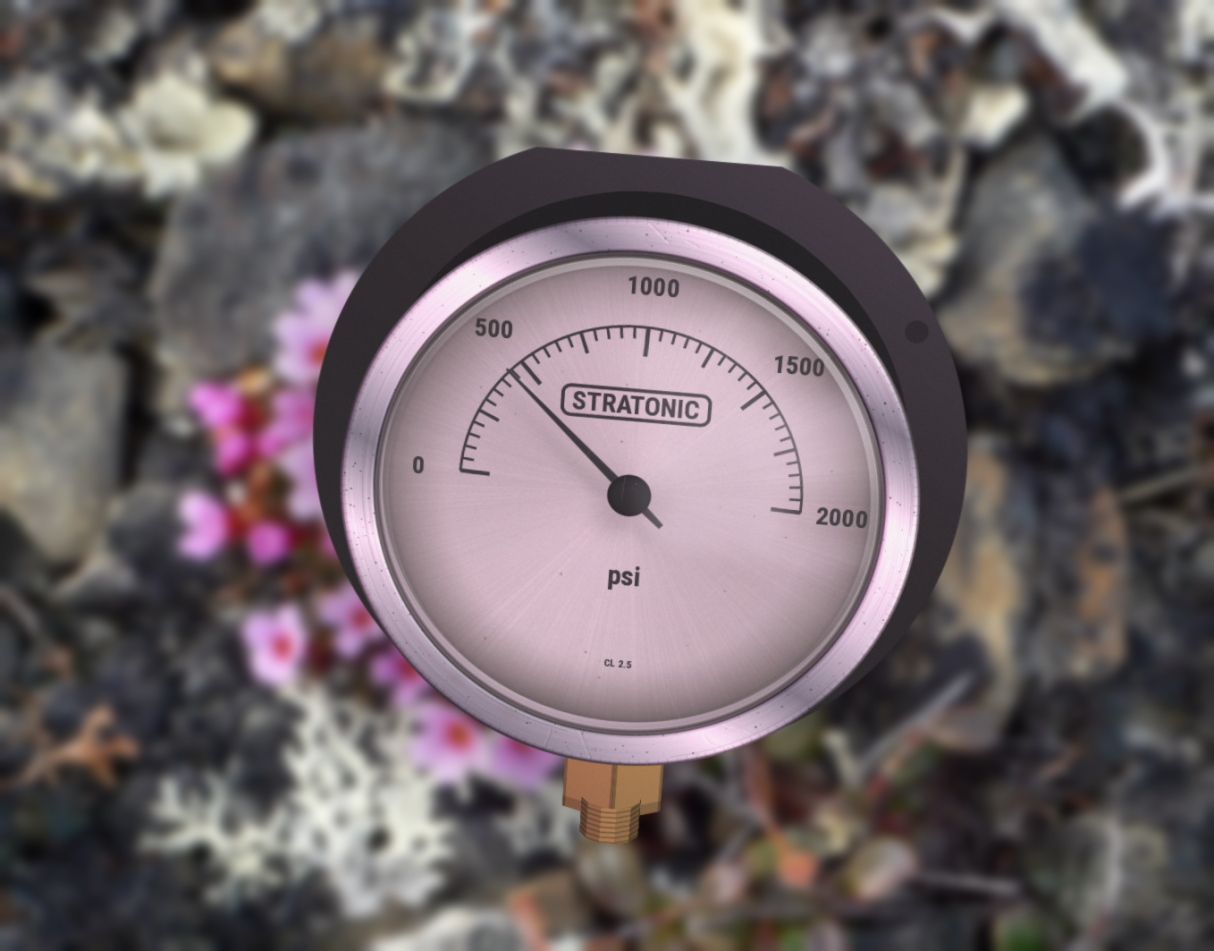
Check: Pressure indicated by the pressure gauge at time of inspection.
450 psi
